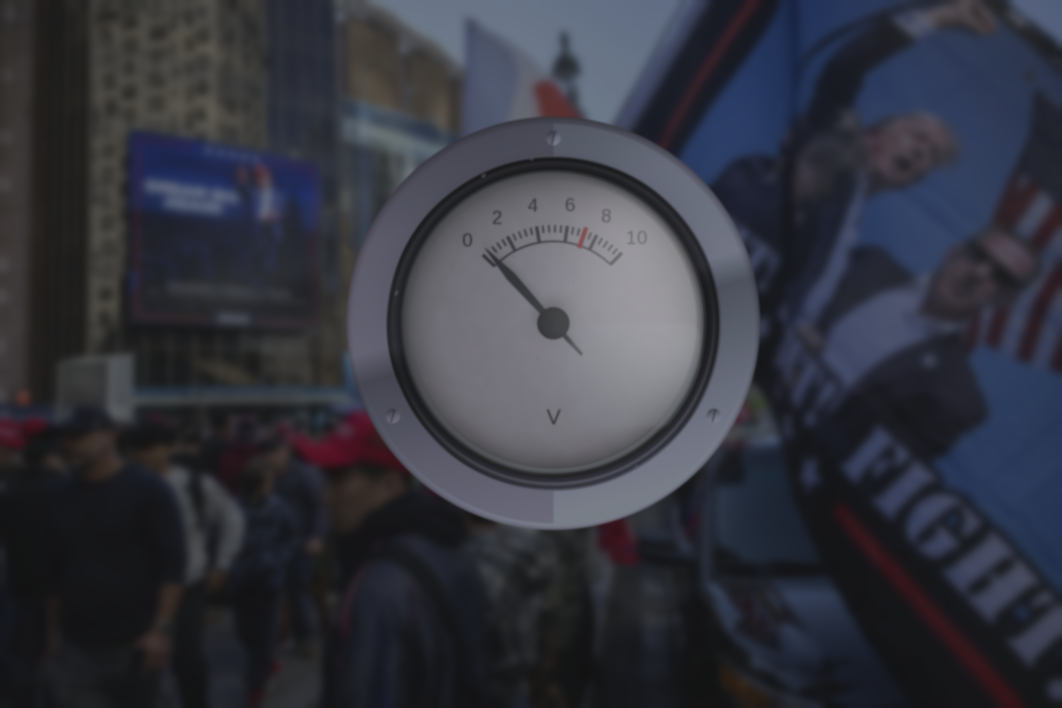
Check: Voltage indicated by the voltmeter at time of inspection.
0.4 V
